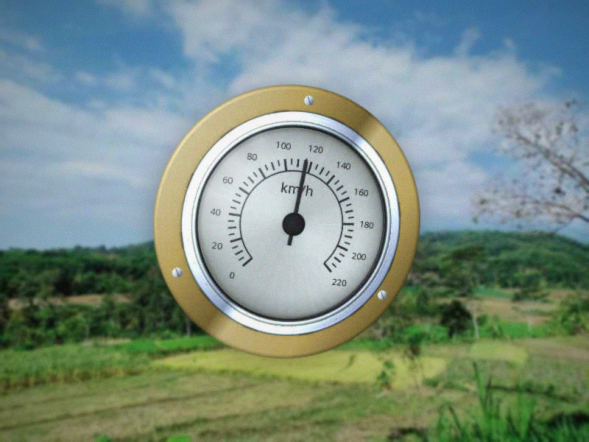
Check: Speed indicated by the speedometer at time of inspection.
115 km/h
